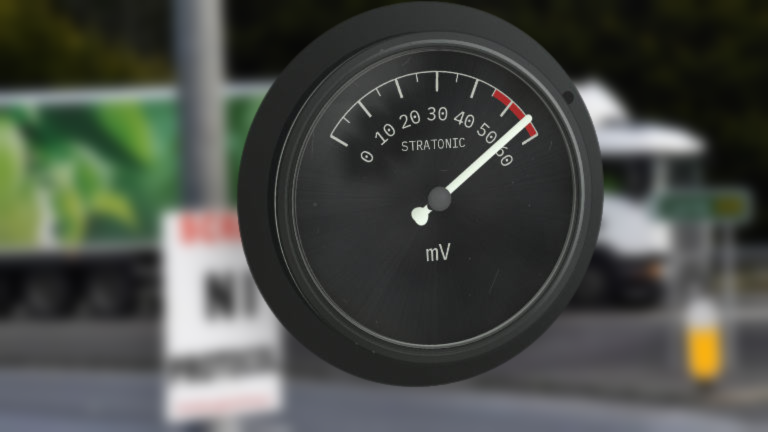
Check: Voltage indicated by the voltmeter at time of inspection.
55 mV
